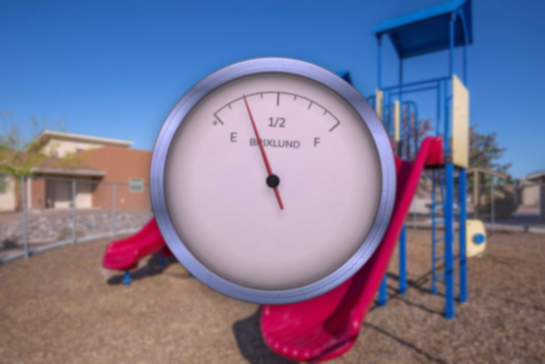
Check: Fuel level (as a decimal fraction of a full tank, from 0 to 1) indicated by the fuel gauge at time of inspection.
0.25
